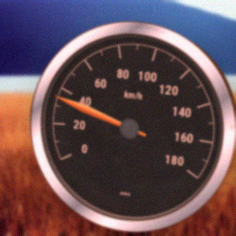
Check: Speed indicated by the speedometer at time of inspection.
35 km/h
